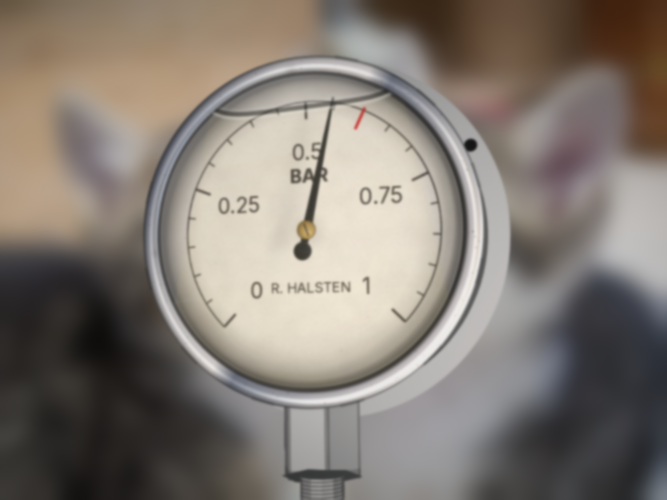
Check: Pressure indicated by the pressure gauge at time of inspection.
0.55 bar
